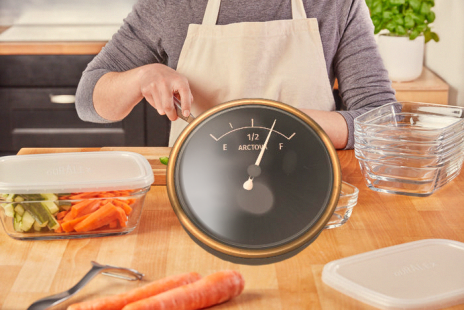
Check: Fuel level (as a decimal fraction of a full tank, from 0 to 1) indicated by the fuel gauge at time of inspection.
0.75
